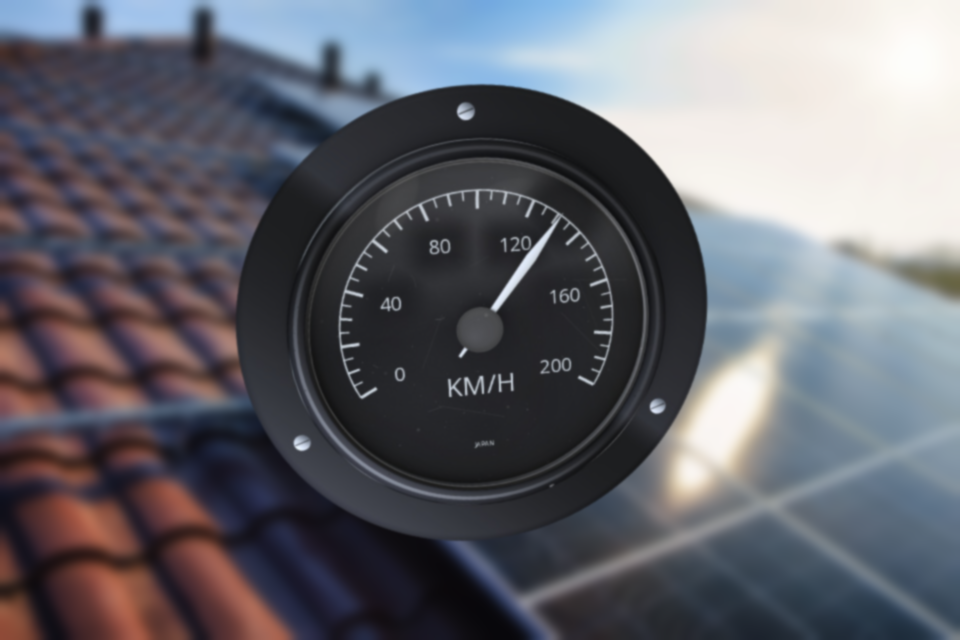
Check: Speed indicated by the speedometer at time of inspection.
130 km/h
